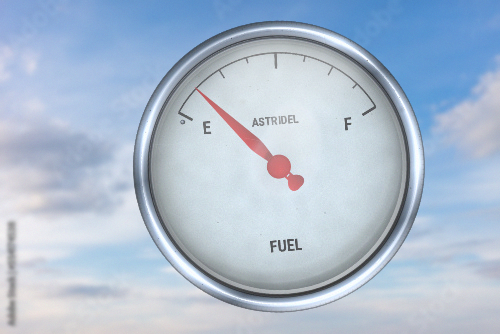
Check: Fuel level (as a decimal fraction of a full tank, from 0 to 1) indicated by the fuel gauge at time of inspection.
0.125
